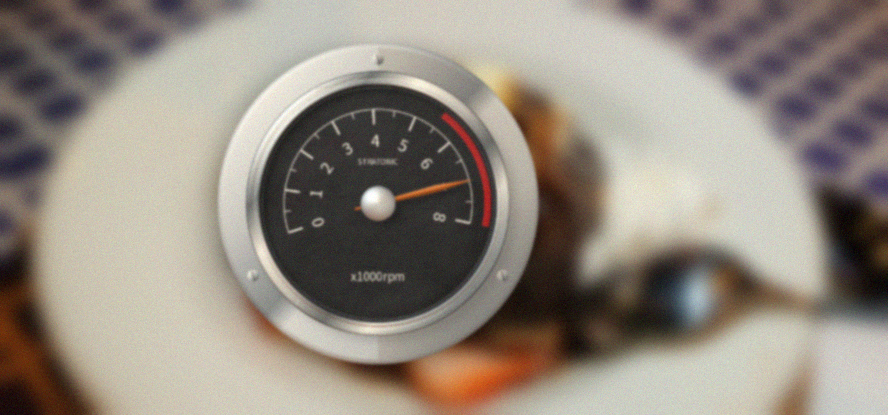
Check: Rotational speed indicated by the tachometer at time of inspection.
7000 rpm
